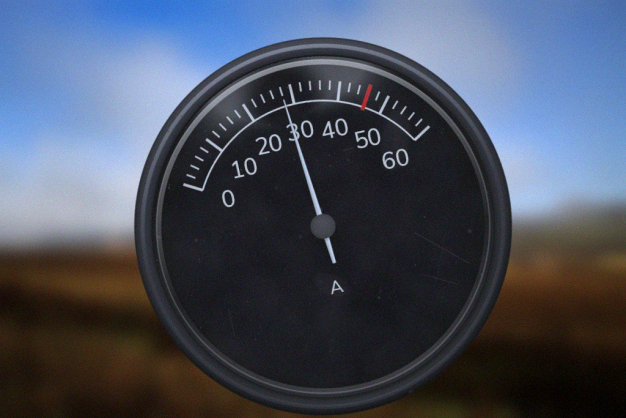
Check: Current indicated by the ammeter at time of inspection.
28 A
